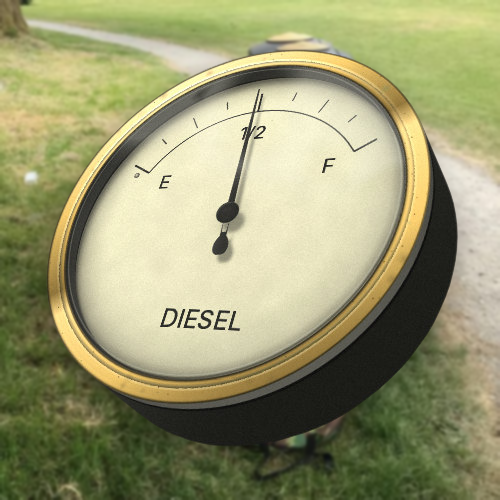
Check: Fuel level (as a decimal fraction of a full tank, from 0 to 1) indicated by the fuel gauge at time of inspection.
0.5
